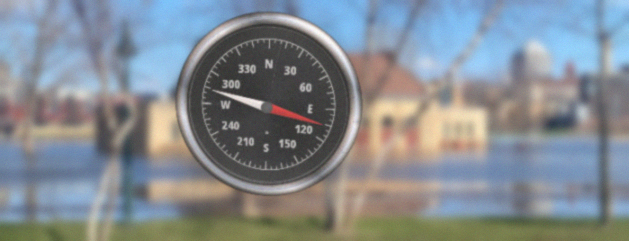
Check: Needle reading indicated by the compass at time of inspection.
105 °
